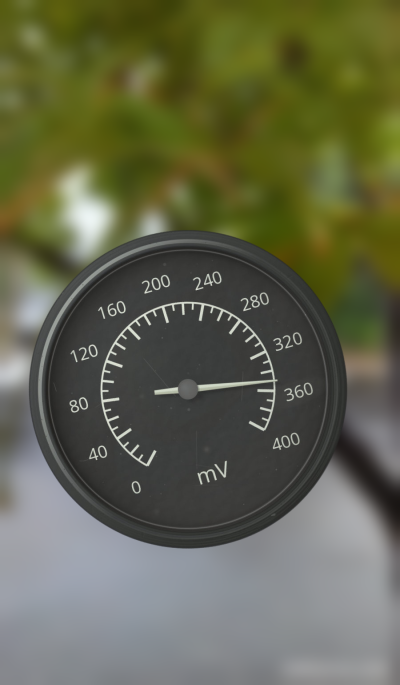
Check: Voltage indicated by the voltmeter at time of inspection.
350 mV
